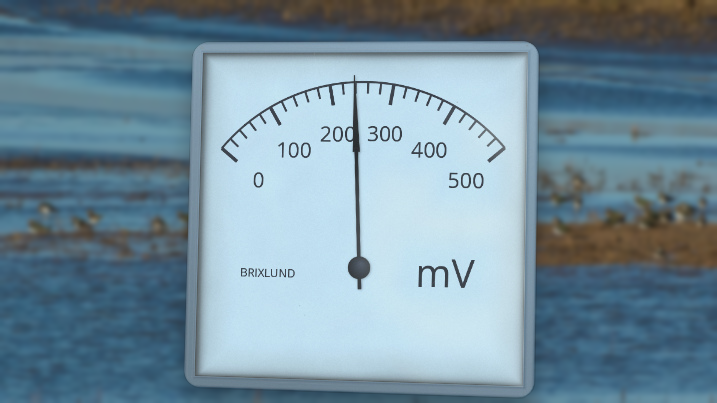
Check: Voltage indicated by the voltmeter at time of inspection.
240 mV
